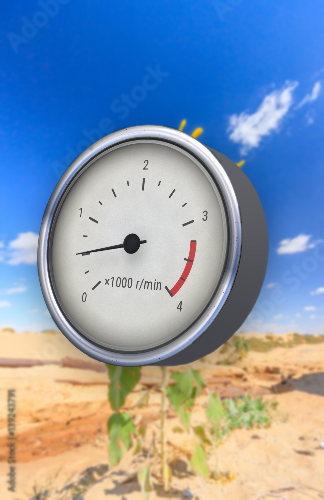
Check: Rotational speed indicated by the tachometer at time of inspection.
500 rpm
